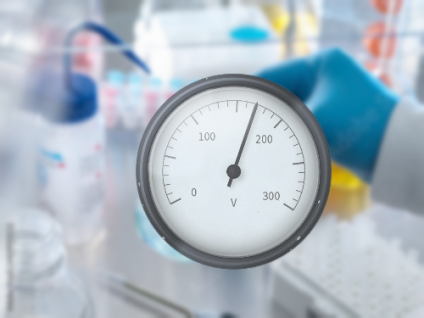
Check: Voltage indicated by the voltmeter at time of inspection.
170 V
